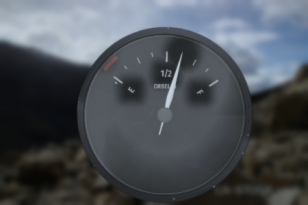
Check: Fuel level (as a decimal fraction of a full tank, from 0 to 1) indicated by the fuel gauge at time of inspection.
0.625
